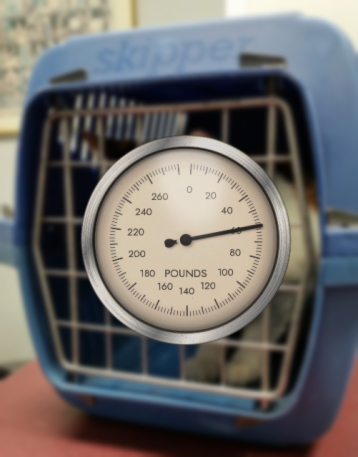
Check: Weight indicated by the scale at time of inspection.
60 lb
